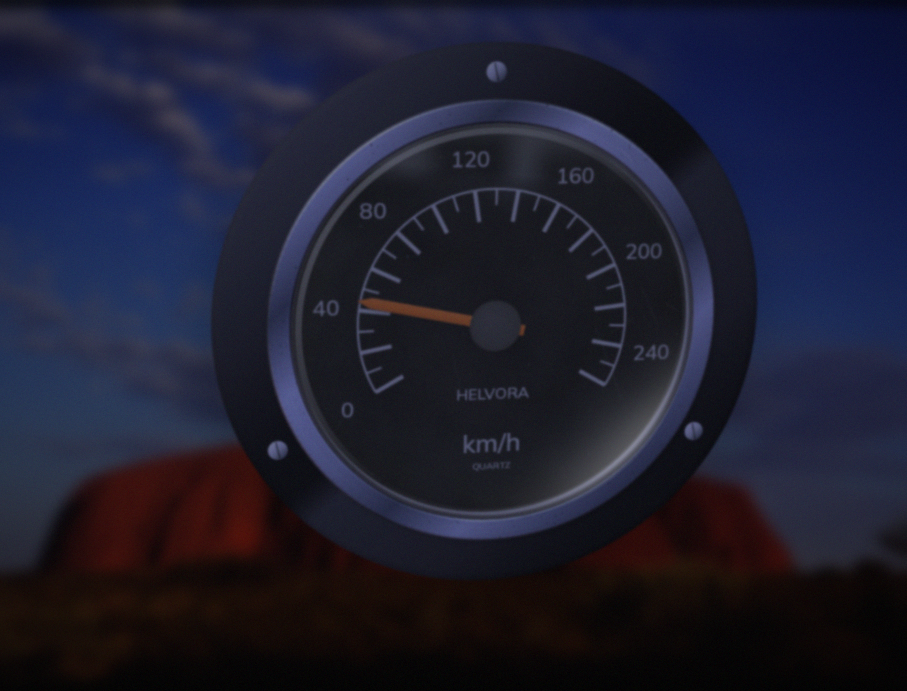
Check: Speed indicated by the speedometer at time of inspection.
45 km/h
